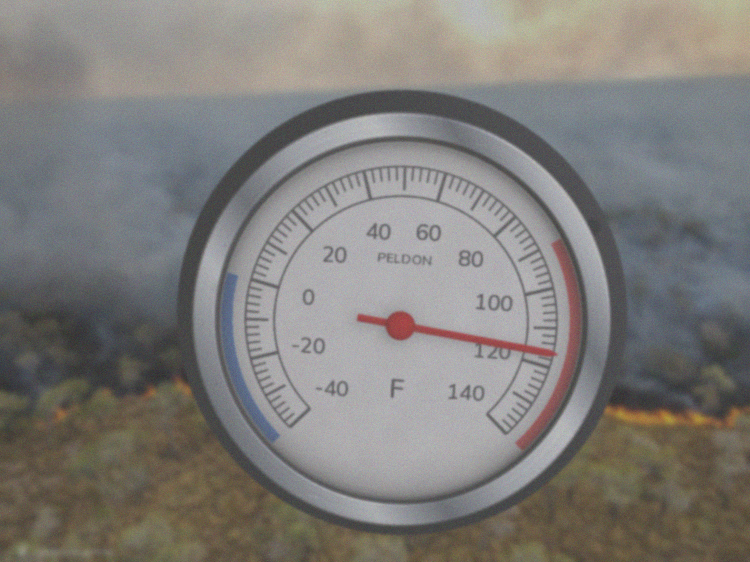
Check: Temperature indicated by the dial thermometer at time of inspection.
116 °F
